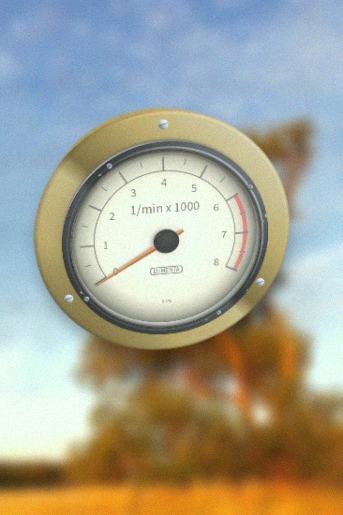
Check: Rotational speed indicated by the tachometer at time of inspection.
0 rpm
